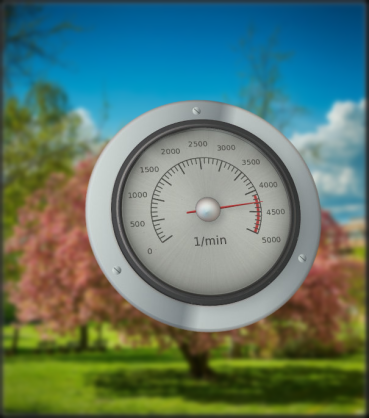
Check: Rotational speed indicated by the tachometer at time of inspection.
4300 rpm
